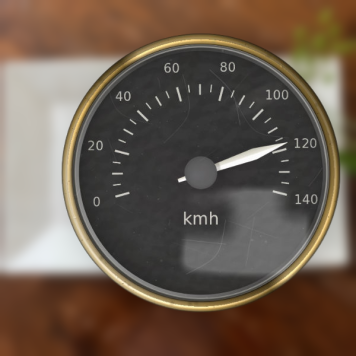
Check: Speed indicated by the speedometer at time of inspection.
117.5 km/h
